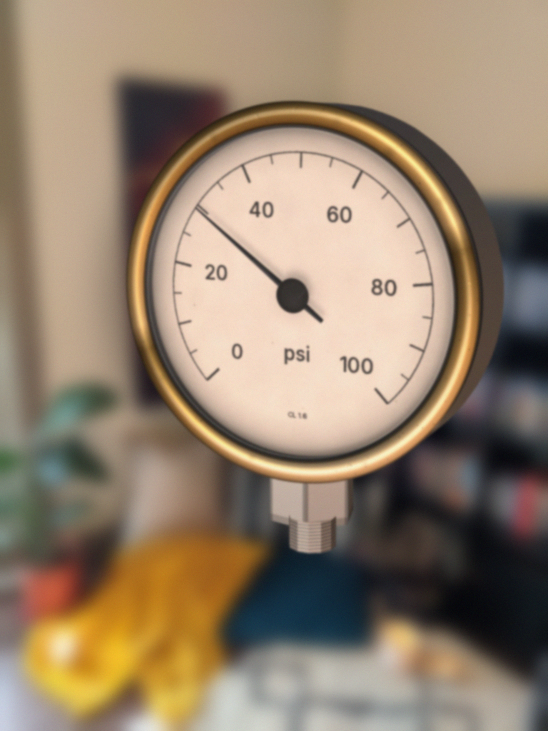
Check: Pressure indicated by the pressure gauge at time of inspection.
30 psi
